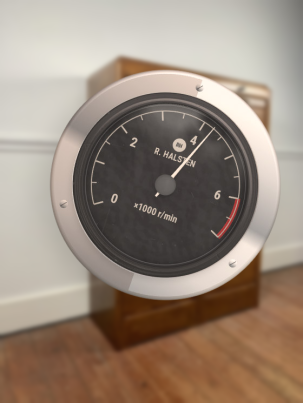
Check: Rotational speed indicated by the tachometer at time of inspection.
4250 rpm
